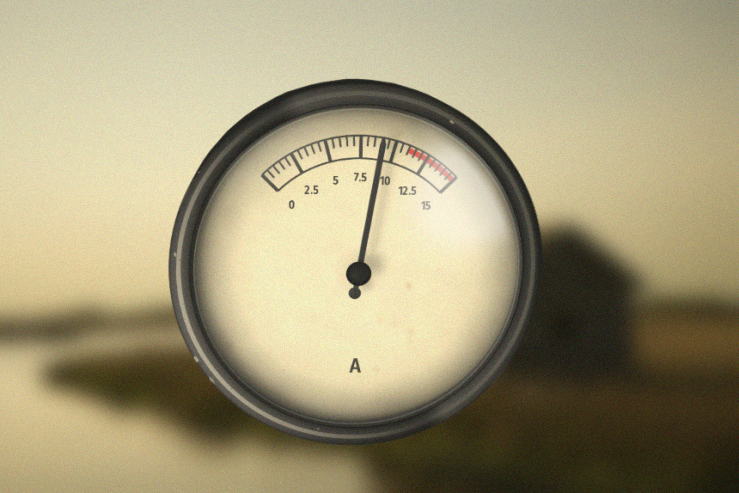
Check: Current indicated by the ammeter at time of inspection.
9 A
